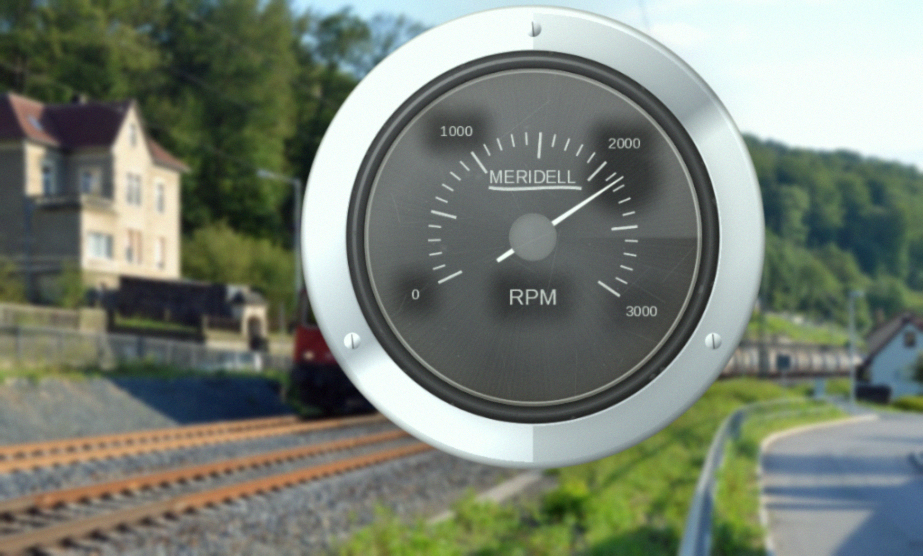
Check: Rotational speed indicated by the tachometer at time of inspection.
2150 rpm
